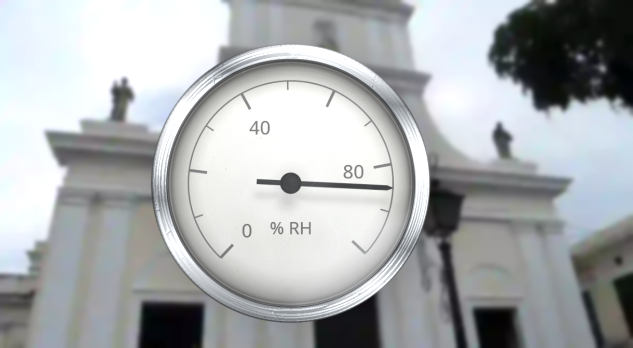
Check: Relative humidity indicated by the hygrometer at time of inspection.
85 %
